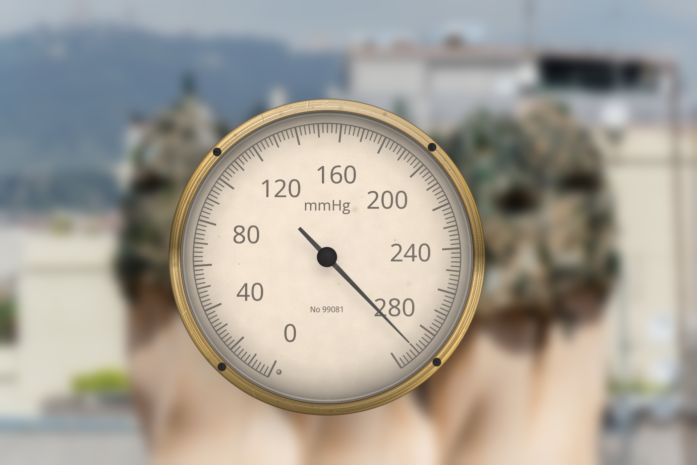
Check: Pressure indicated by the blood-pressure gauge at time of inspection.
290 mmHg
